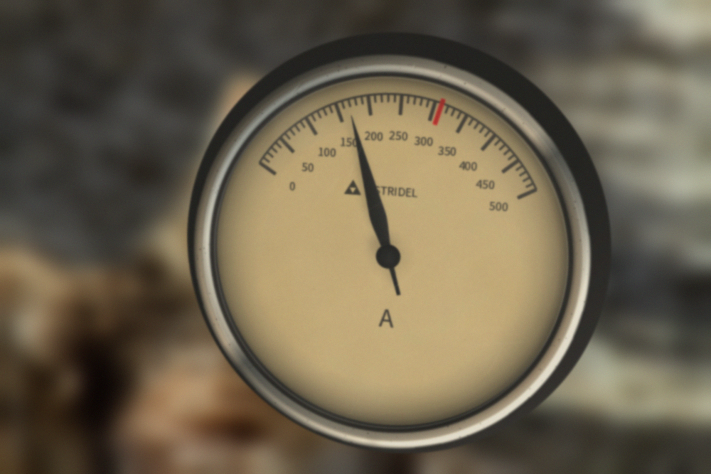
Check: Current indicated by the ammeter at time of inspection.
170 A
